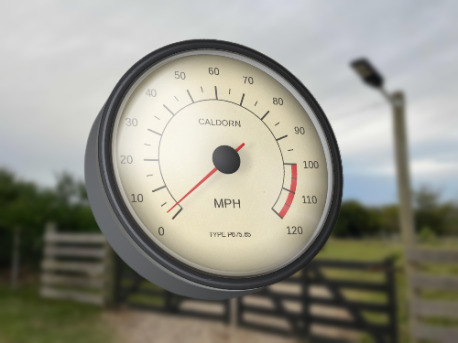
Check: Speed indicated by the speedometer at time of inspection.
2.5 mph
